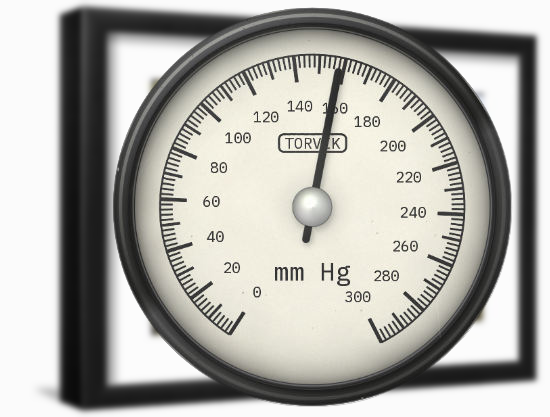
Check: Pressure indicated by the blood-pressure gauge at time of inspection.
158 mmHg
